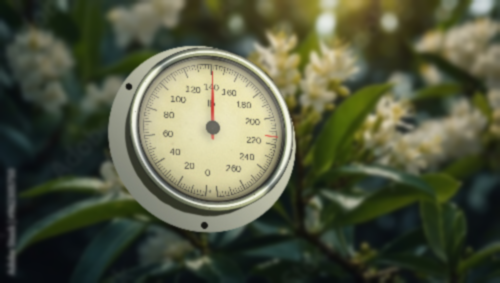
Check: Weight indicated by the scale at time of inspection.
140 lb
